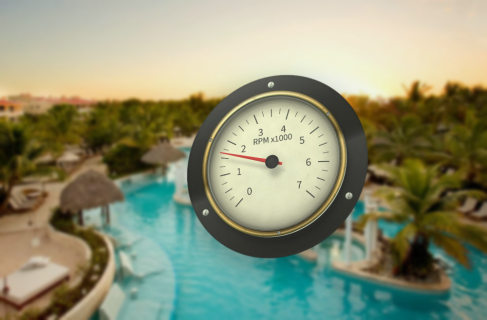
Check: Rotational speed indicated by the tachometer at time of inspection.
1625 rpm
